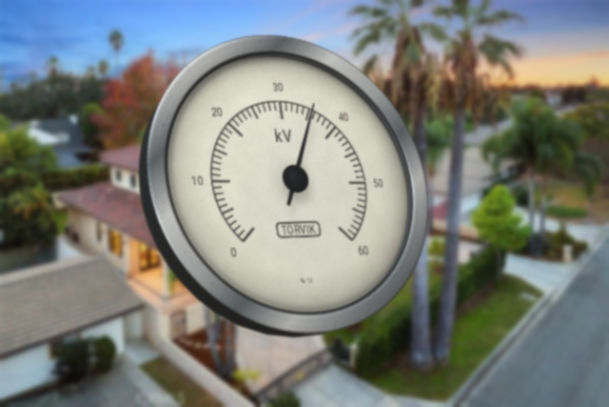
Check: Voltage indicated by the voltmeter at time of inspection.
35 kV
